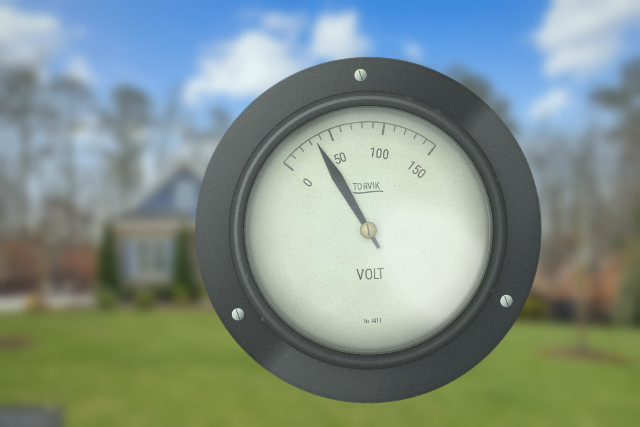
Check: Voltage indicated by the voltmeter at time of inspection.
35 V
